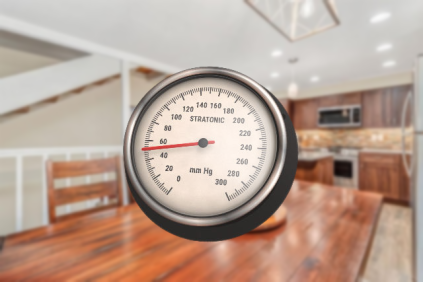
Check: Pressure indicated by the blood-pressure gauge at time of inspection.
50 mmHg
